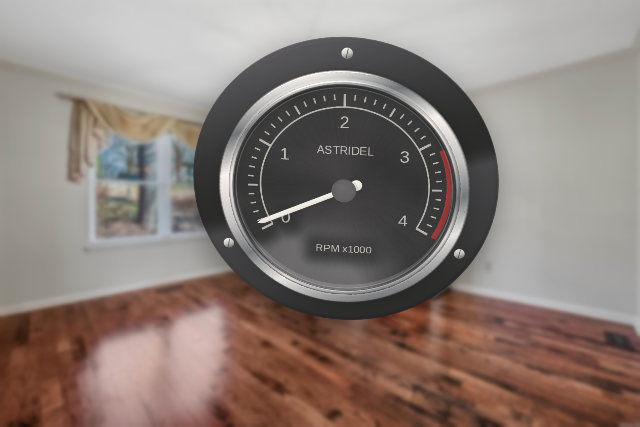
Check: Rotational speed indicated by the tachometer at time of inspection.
100 rpm
